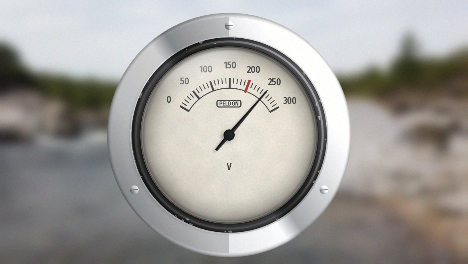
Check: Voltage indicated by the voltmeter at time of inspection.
250 V
